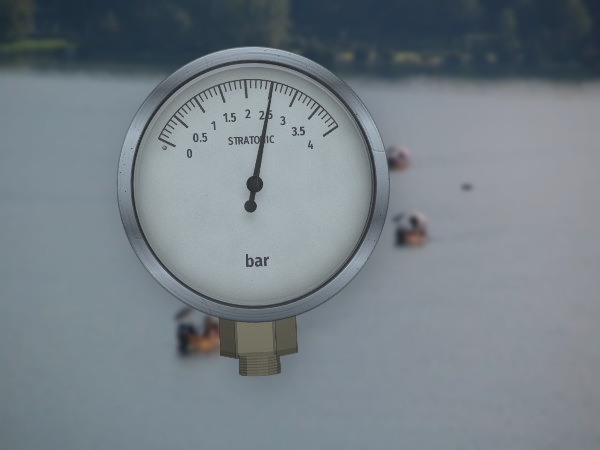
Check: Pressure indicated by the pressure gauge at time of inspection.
2.5 bar
